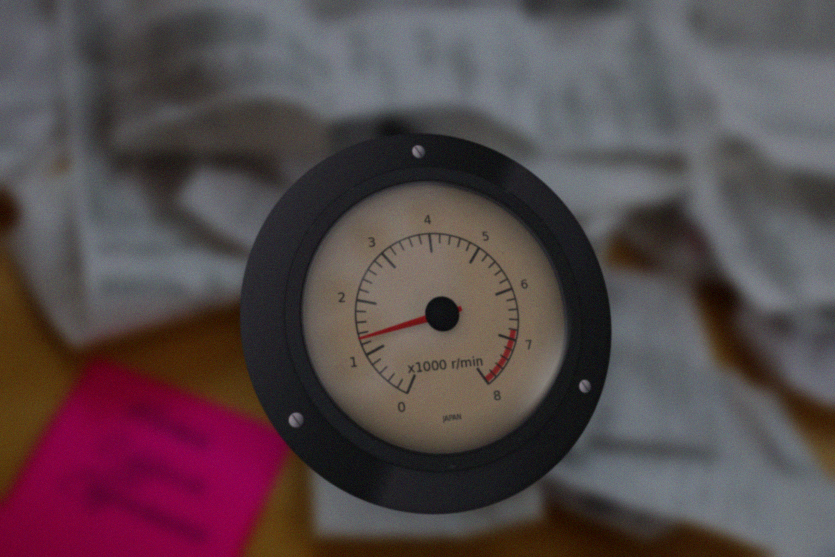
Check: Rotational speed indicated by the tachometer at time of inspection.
1300 rpm
